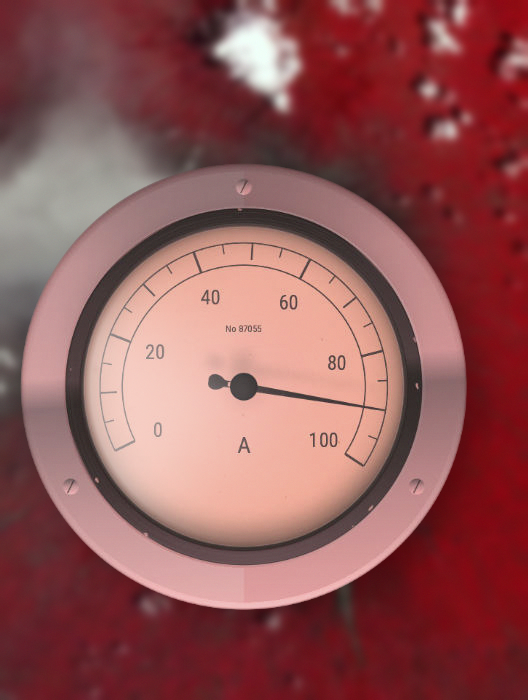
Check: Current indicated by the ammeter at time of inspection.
90 A
